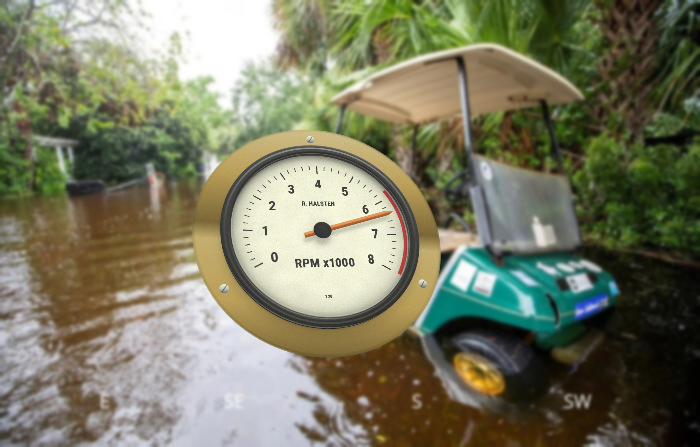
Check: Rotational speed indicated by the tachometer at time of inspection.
6400 rpm
